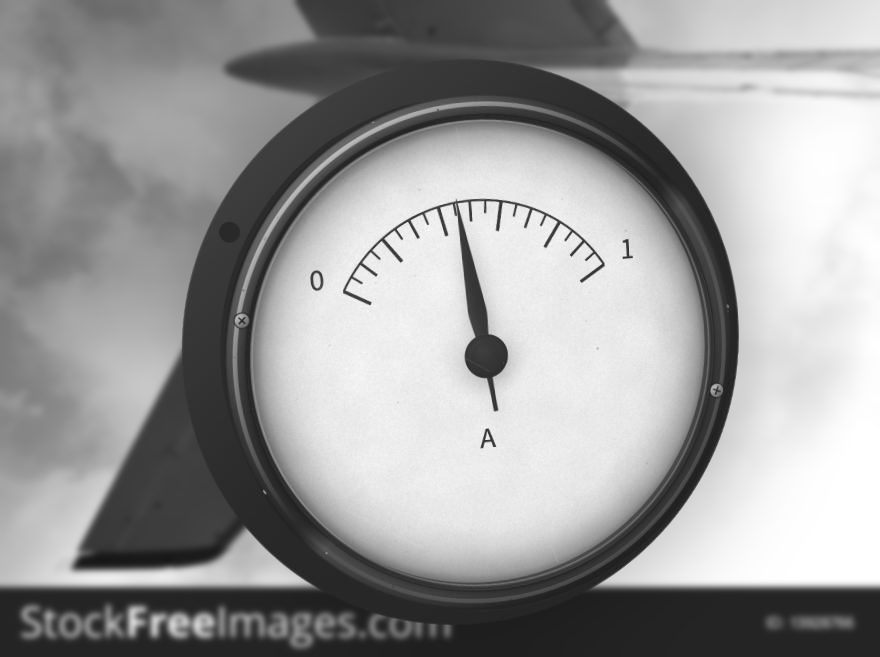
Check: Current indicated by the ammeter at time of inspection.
0.45 A
